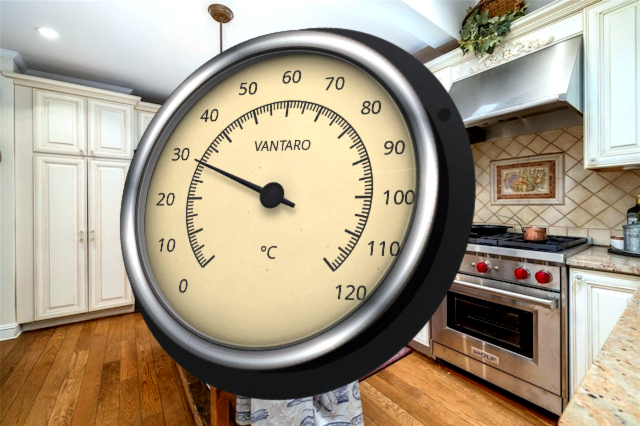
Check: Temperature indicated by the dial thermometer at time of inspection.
30 °C
